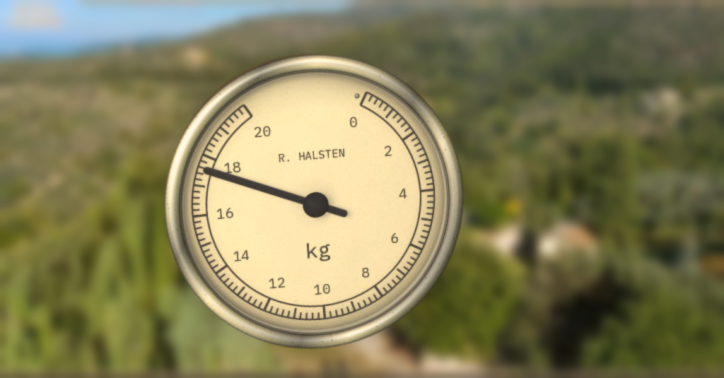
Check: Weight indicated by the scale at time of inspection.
17.6 kg
